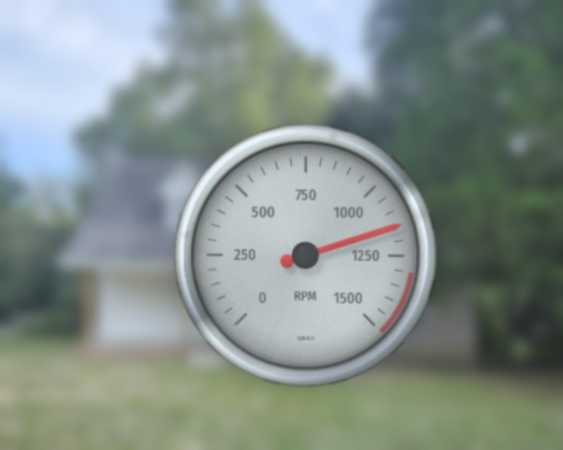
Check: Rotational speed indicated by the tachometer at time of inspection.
1150 rpm
